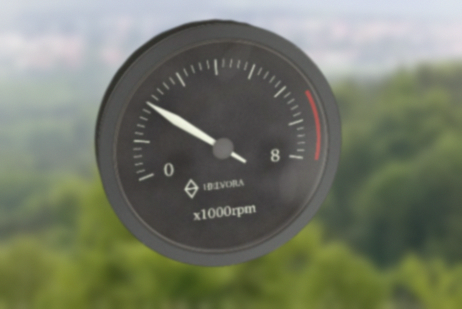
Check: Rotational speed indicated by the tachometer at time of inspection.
2000 rpm
